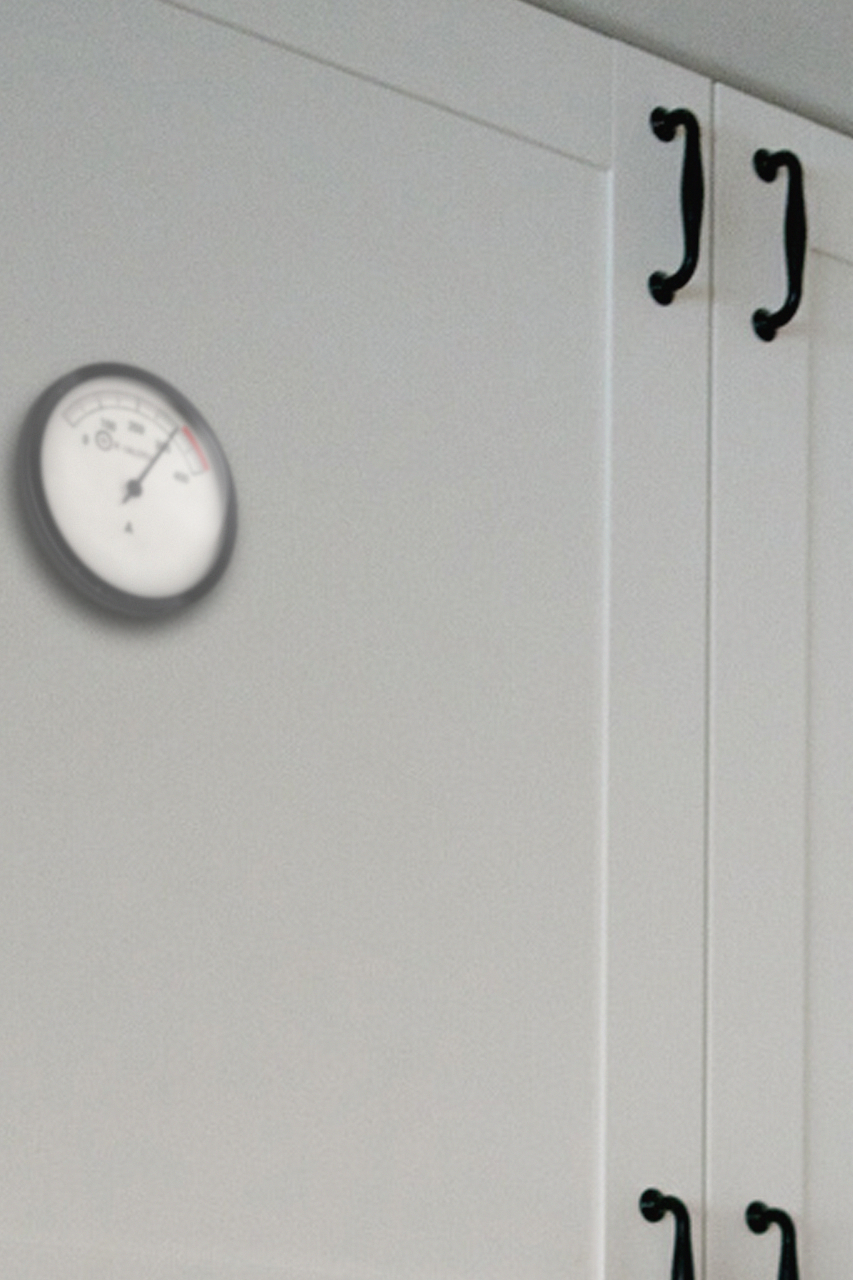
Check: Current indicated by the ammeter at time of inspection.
300 A
